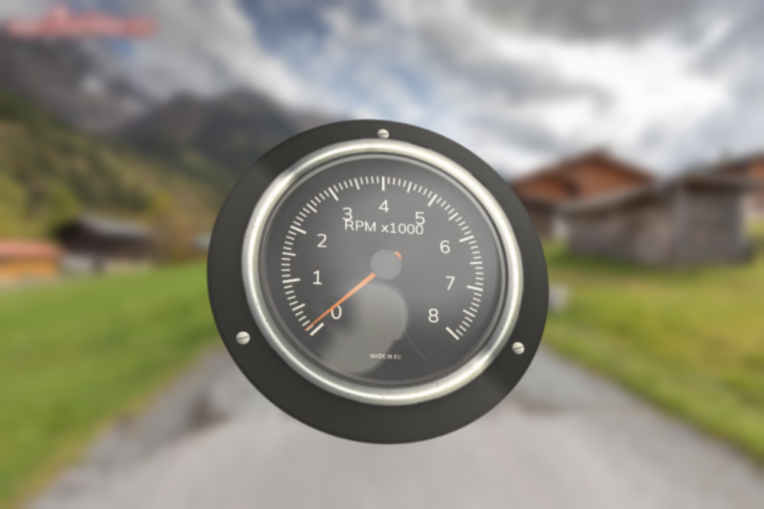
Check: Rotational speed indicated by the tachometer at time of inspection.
100 rpm
